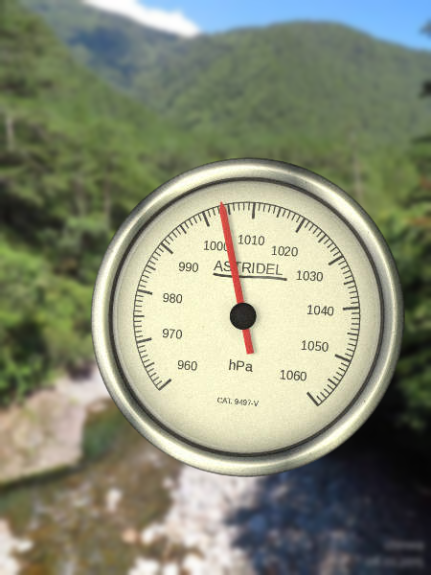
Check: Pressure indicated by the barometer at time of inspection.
1004 hPa
